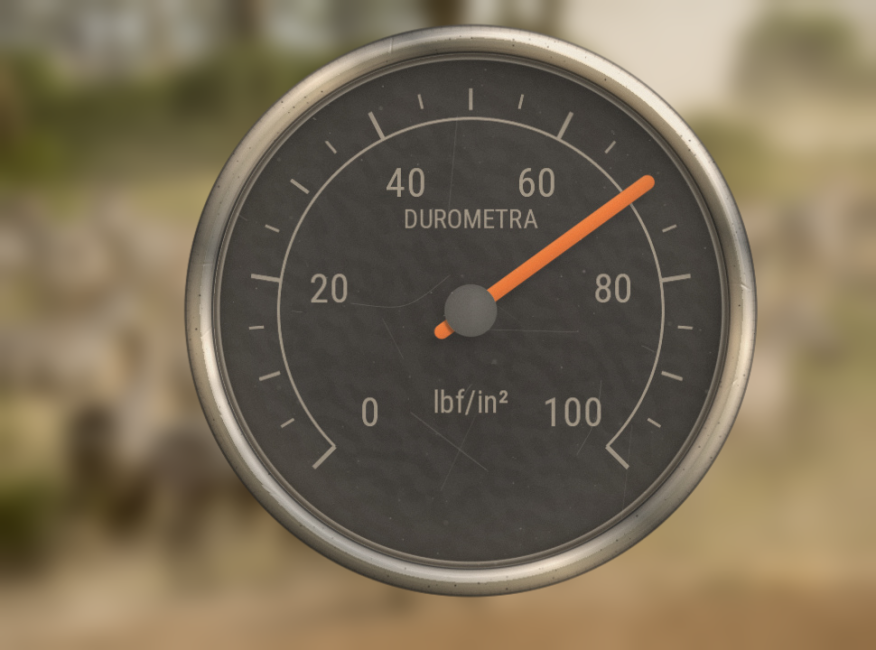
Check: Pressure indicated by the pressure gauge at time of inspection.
70 psi
